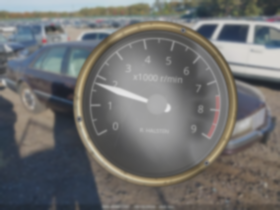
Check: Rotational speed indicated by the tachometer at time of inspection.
1750 rpm
